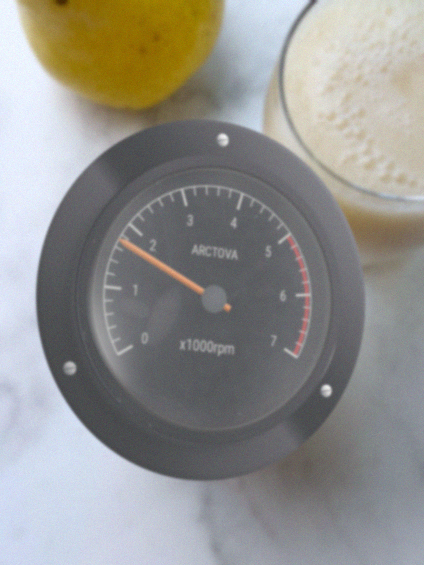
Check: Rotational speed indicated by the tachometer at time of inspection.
1700 rpm
